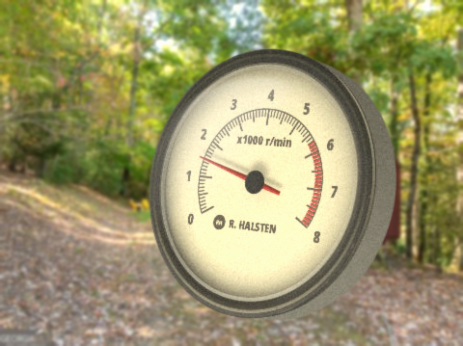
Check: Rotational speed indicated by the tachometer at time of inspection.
1500 rpm
